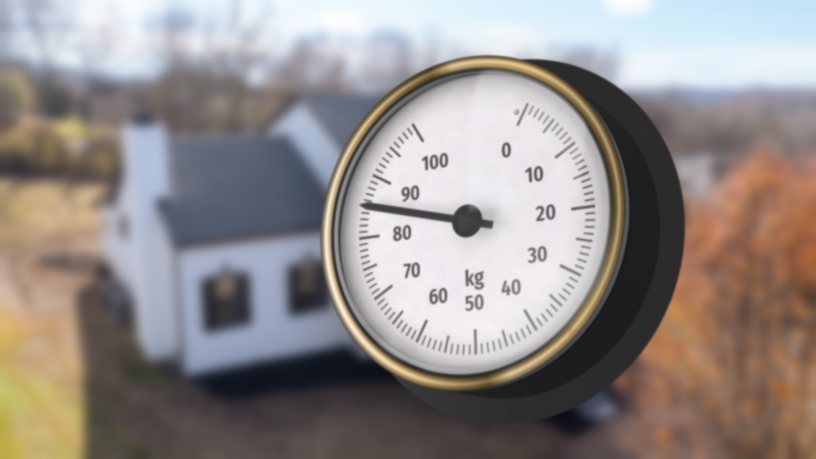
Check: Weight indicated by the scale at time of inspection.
85 kg
